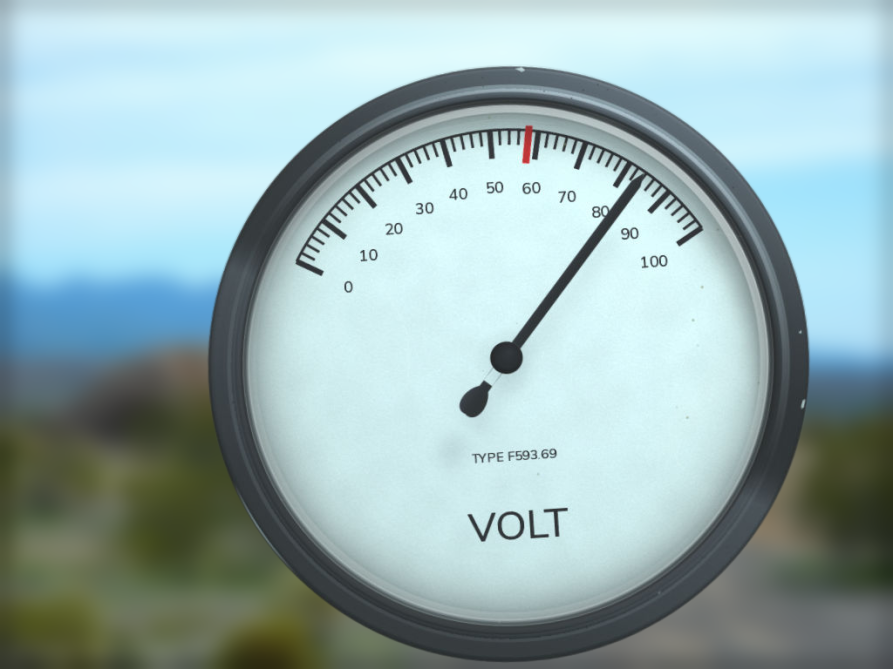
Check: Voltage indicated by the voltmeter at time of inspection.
84 V
